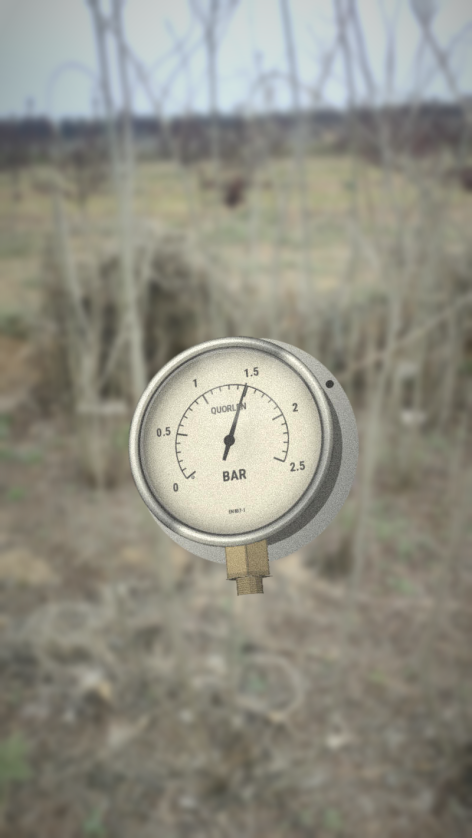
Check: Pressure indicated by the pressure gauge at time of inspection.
1.5 bar
